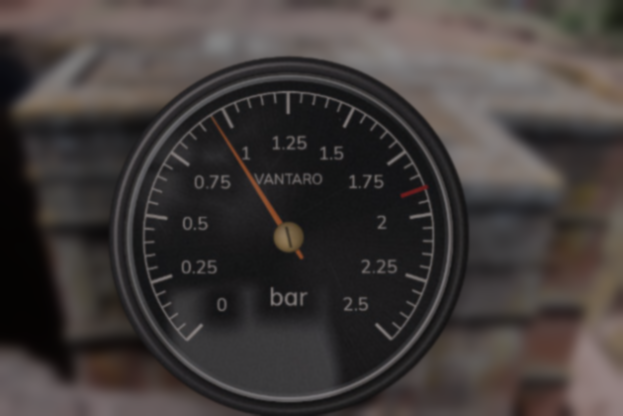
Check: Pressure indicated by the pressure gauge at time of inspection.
0.95 bar
